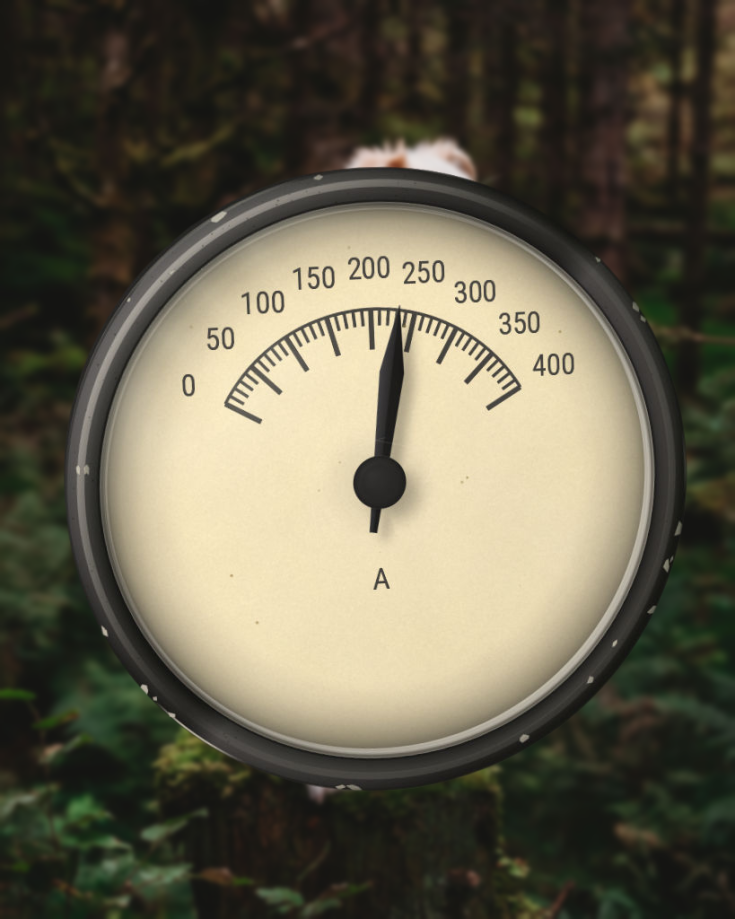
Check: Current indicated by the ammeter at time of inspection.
230 A
